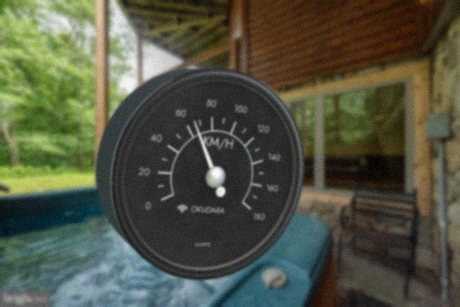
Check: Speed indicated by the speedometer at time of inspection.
65 km/h
